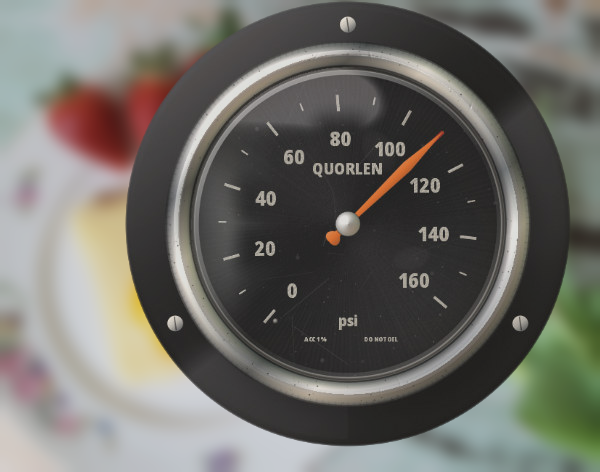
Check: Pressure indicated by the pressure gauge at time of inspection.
110 psi
